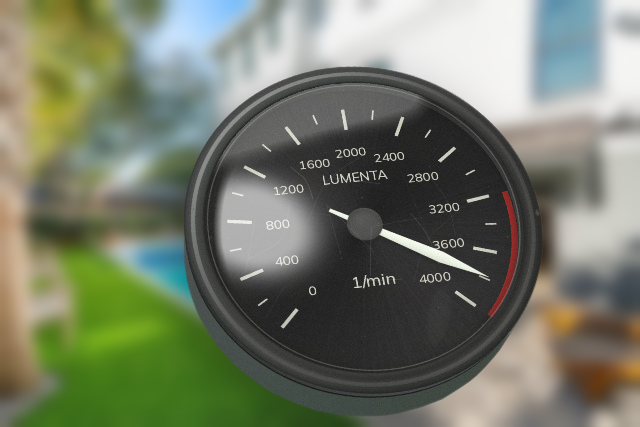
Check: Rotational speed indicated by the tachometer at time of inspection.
3800 rpm
